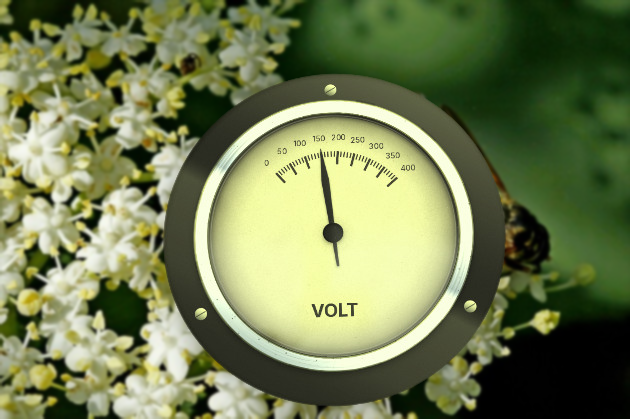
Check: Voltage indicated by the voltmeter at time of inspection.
150 V
